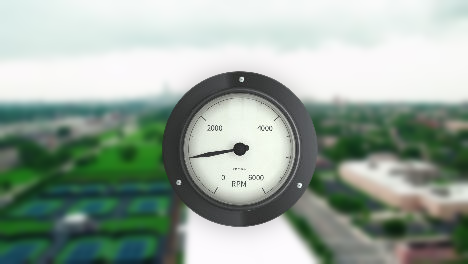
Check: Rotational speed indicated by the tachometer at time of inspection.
1000 rpm
